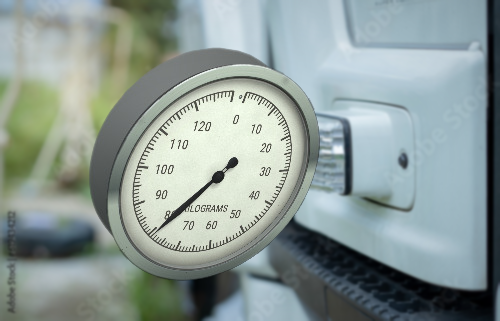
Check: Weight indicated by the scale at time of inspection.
80 kg
